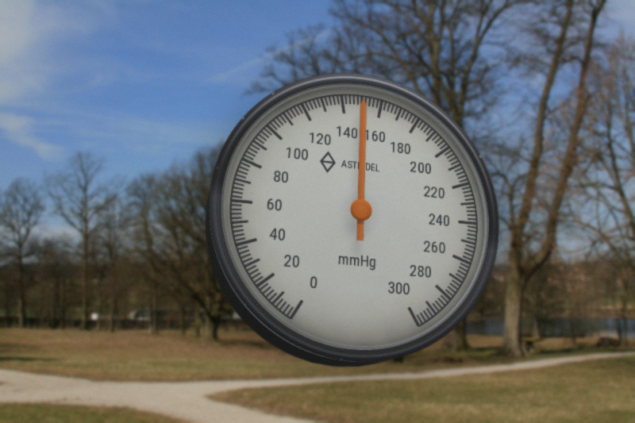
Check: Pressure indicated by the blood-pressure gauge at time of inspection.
150 mmHg
